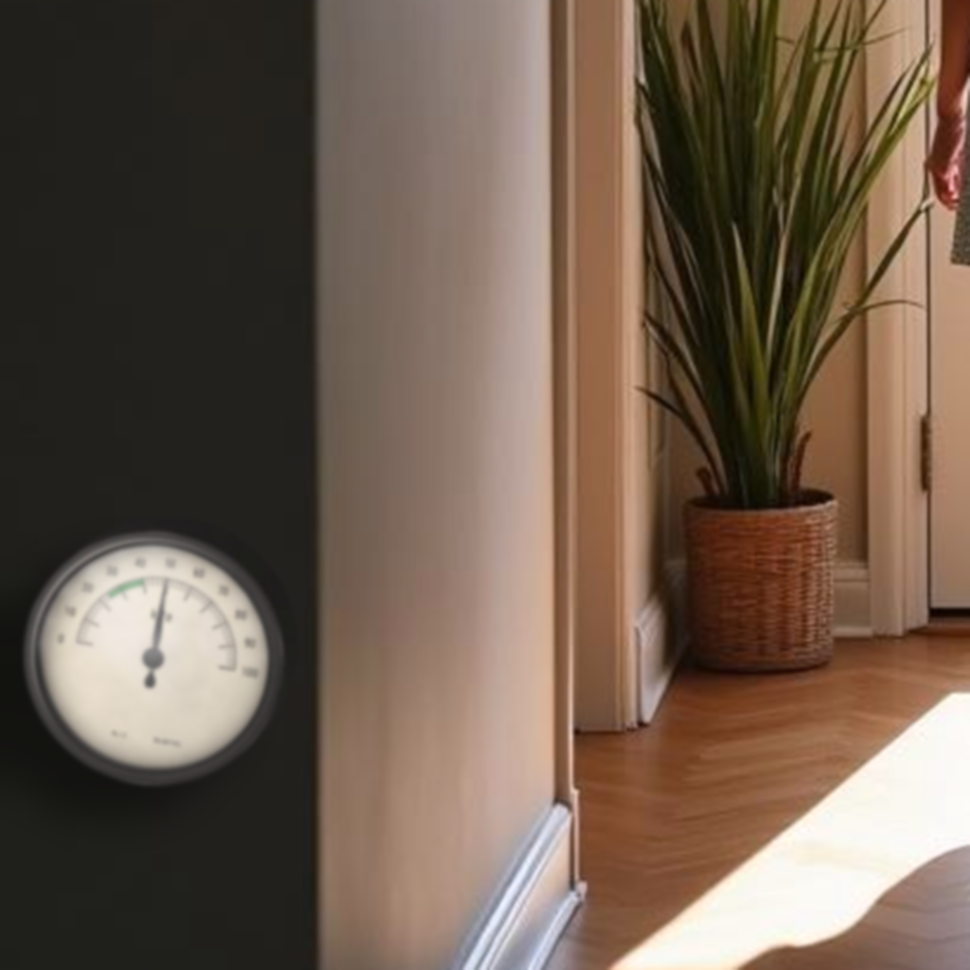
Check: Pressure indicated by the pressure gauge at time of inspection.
50 kPa
